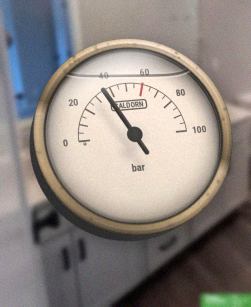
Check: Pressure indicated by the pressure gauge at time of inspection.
35 bar
